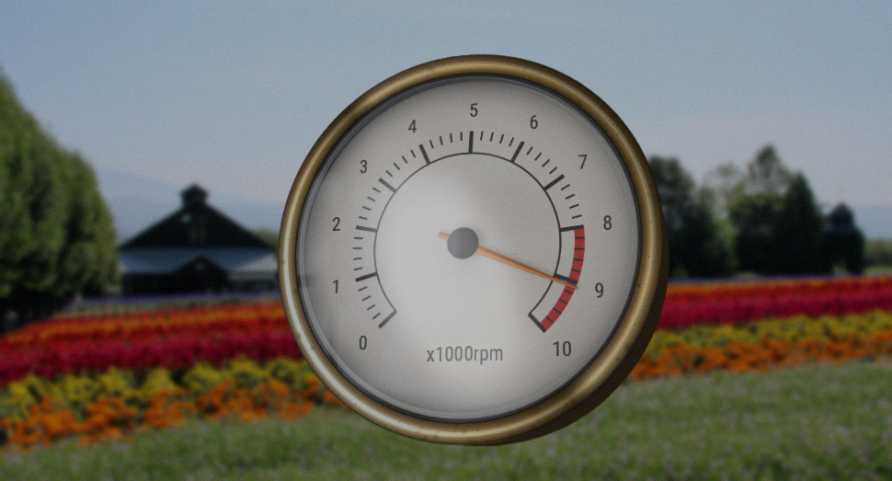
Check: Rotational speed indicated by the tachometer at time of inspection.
9100 rpm
